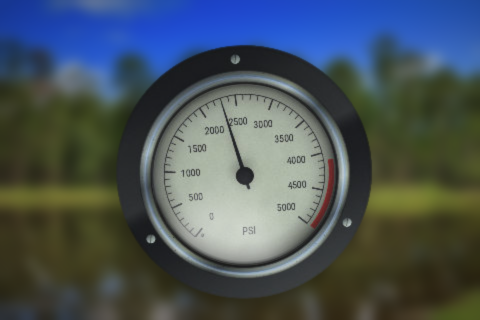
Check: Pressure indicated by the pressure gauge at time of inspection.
2300 psi
